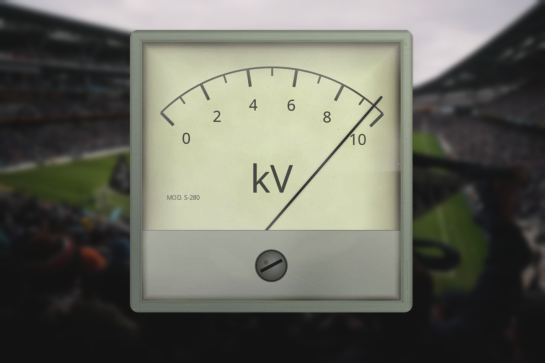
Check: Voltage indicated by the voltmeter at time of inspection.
9.5 kV
